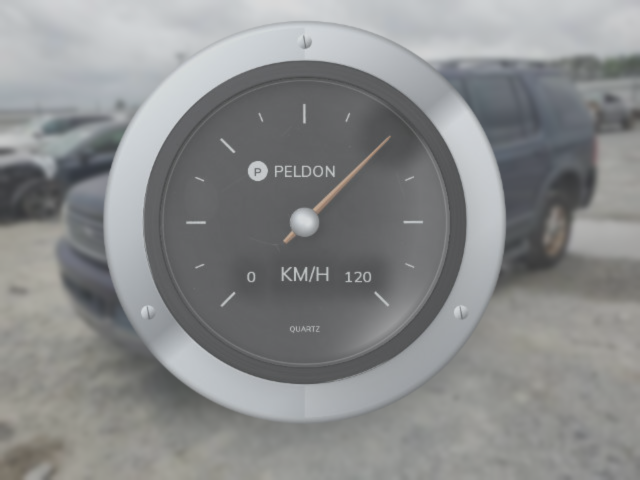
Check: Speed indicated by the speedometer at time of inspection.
80 km/h
